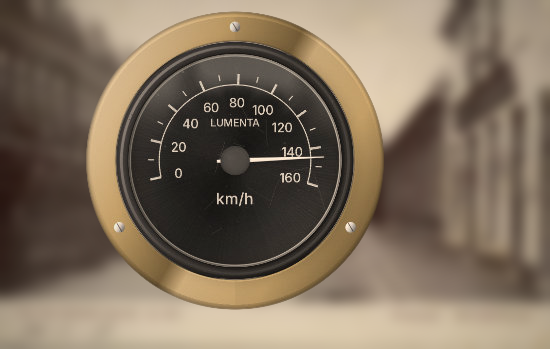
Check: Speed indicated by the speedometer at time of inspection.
145 km/h
